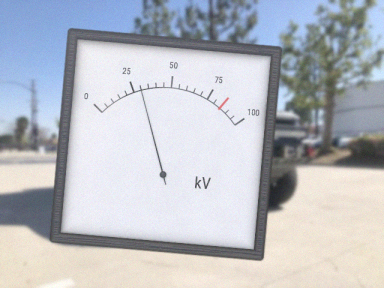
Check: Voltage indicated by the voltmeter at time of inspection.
30 kV
